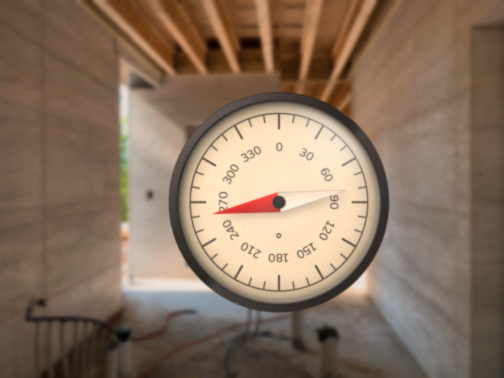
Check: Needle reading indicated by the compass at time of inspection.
260 °
